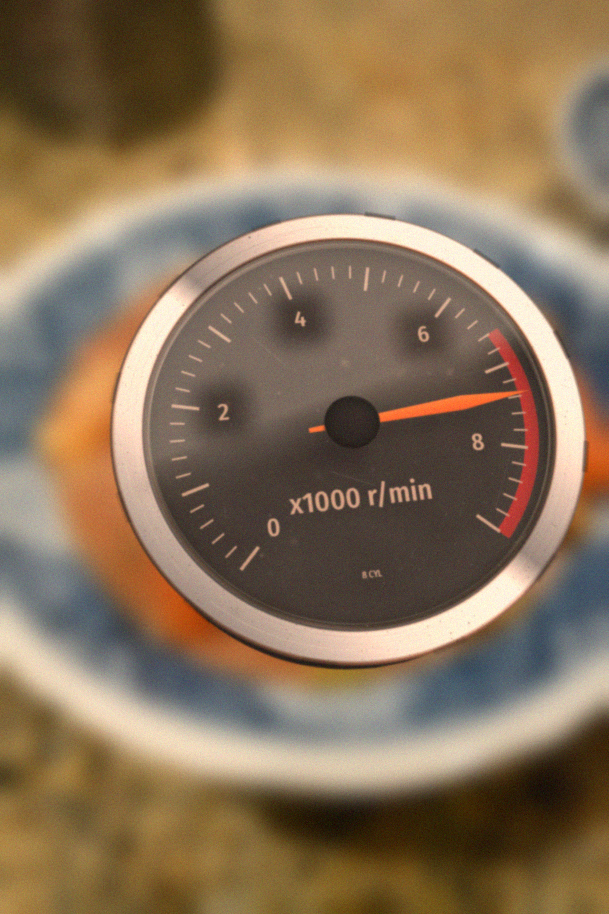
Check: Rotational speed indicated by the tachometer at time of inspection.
7400 rpm
